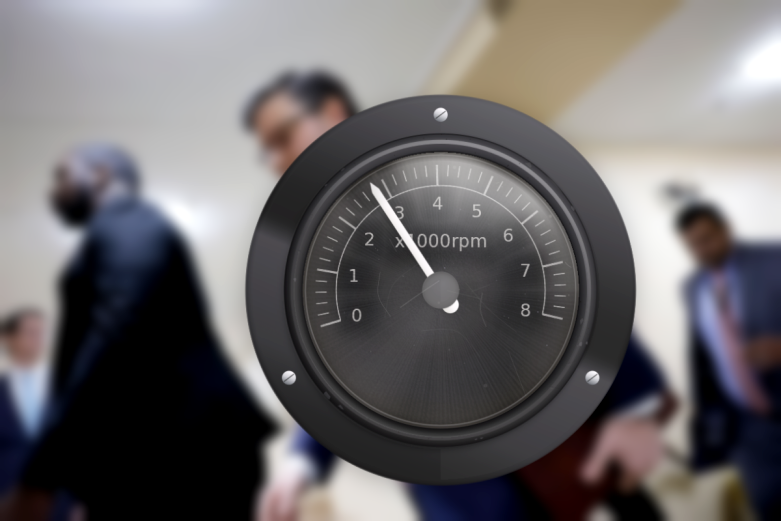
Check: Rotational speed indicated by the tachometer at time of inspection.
2800 rpm
